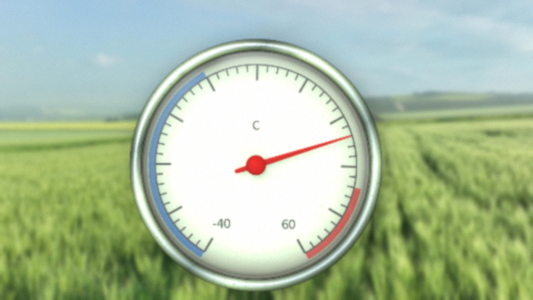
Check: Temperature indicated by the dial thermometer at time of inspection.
34 °C
